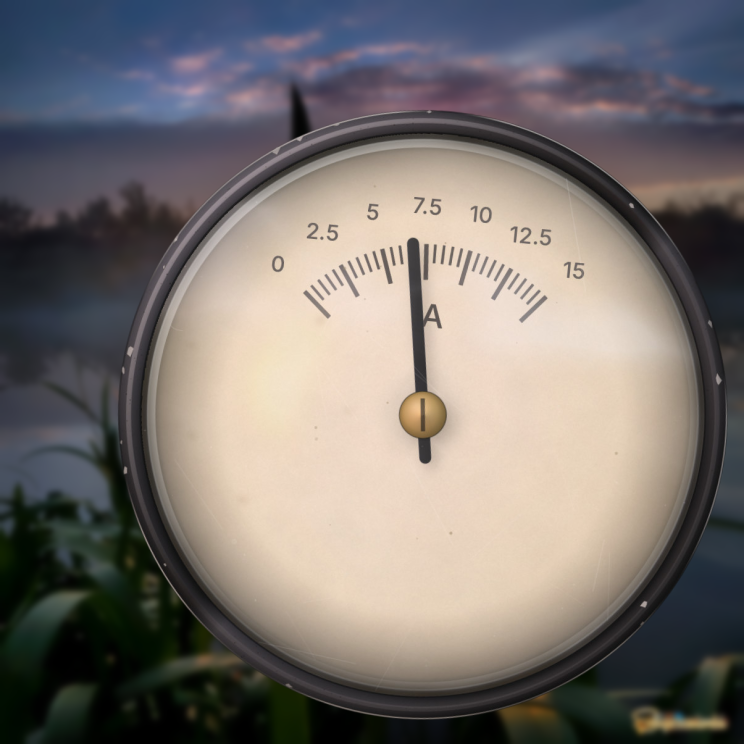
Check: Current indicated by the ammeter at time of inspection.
6.75 A
